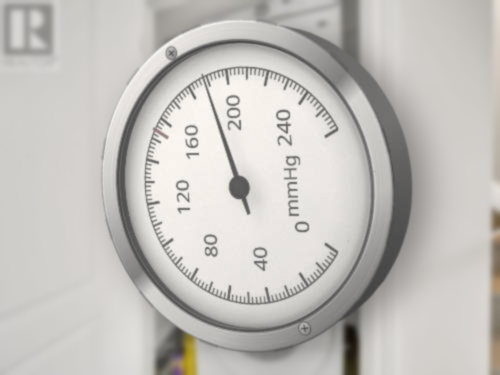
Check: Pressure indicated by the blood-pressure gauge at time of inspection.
190 mmHg
